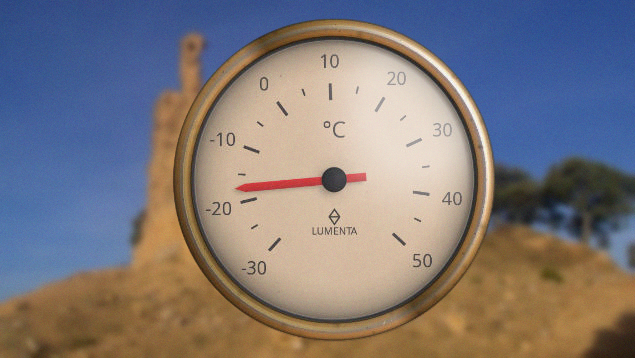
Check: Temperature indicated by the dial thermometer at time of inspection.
-17.5 °C
